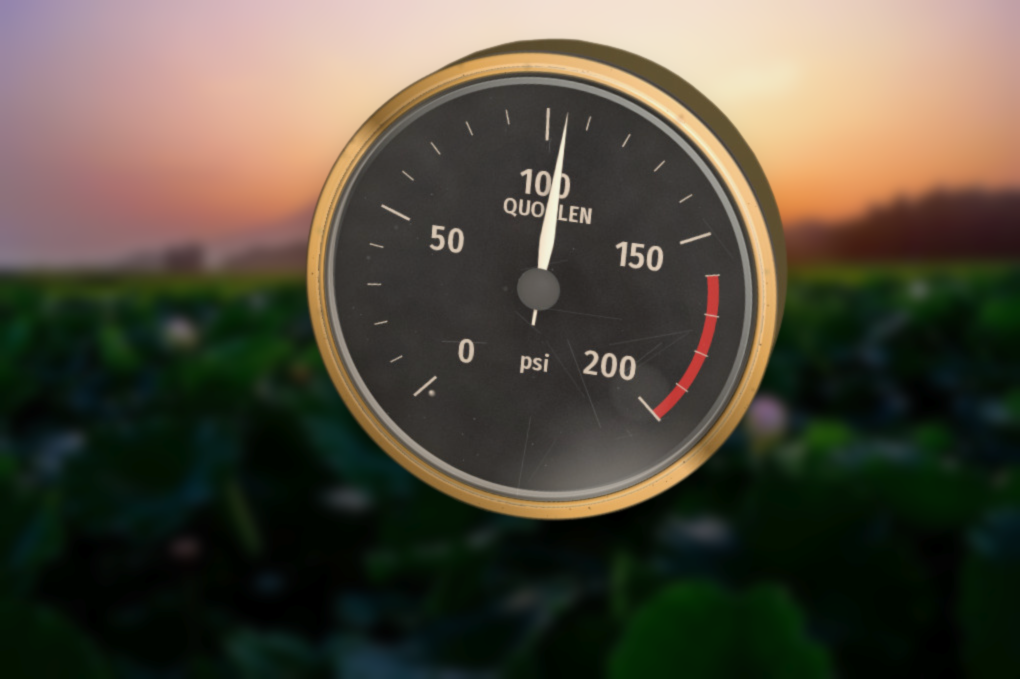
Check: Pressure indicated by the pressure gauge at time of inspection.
105 psi
